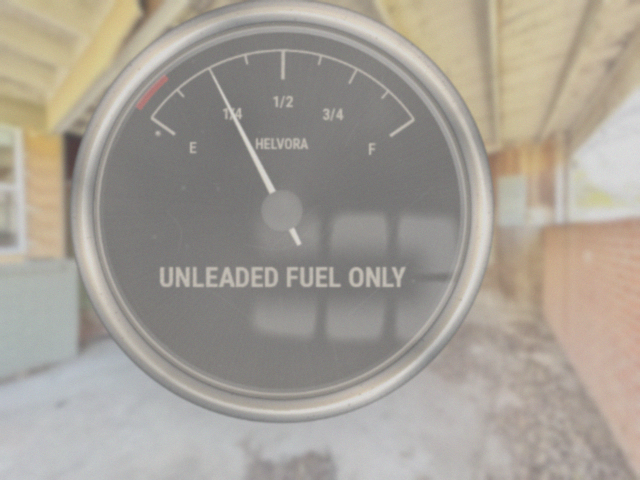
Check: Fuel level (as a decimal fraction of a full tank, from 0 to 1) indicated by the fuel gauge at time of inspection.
0.25
